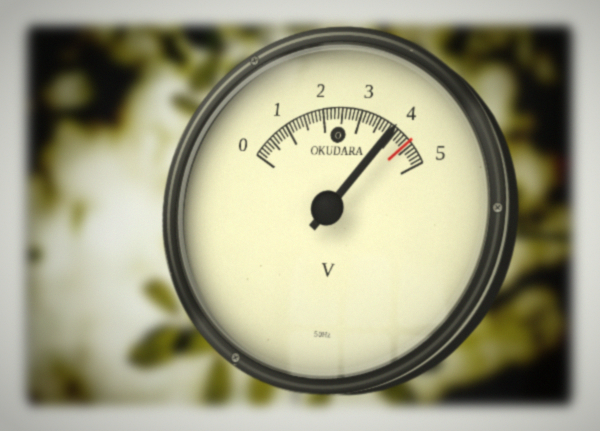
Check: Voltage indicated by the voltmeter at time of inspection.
4 V
